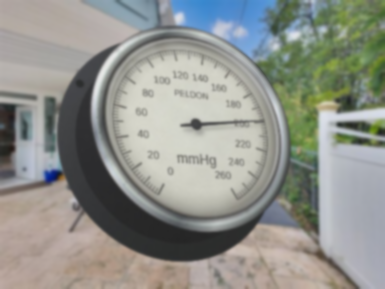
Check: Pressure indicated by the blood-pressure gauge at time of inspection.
200 mmHg
